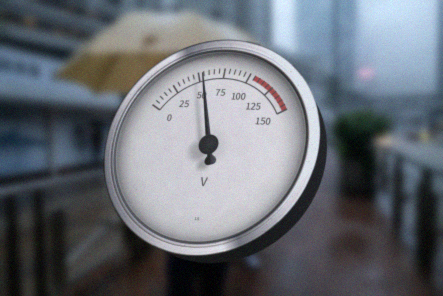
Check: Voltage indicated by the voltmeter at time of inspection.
55 V
